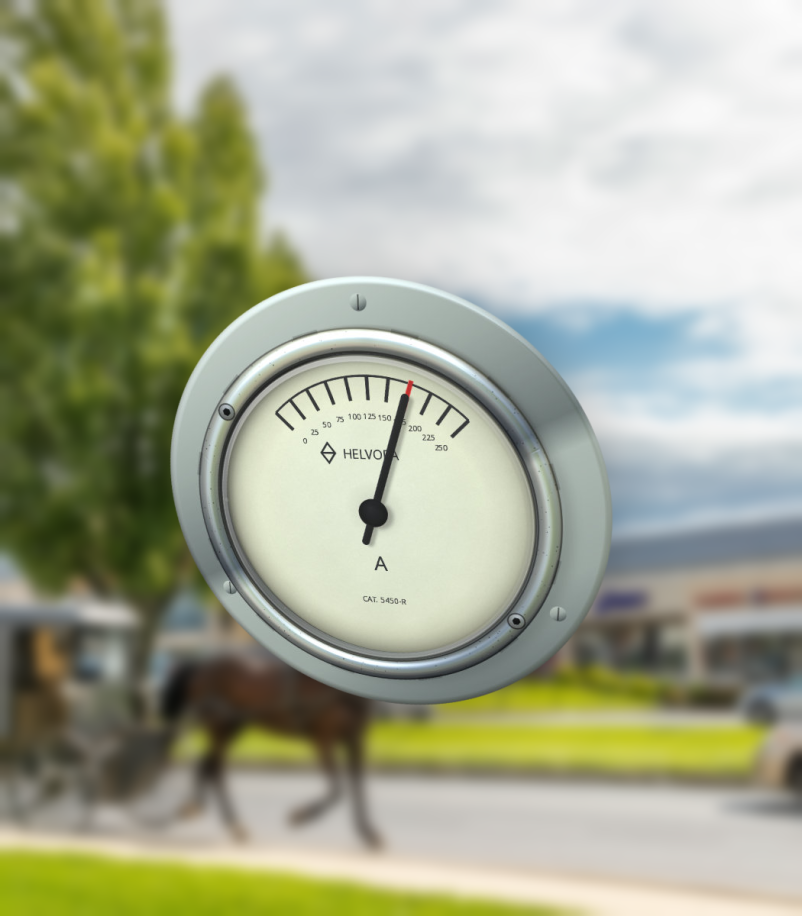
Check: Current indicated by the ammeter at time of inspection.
175 A
